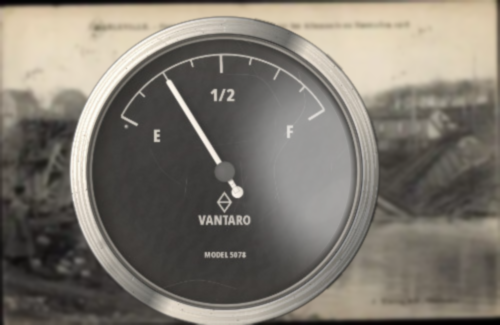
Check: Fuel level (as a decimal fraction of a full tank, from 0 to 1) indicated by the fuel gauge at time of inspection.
0.25
